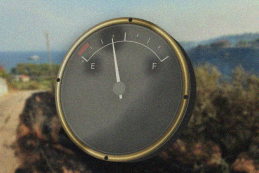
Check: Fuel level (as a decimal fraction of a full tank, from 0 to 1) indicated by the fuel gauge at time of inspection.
0.375
